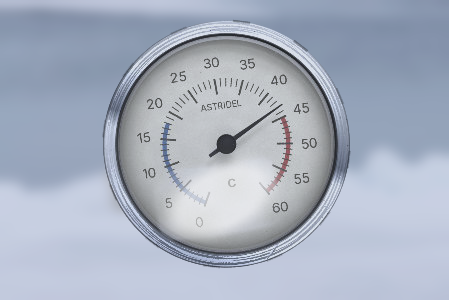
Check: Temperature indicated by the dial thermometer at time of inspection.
43 °C
